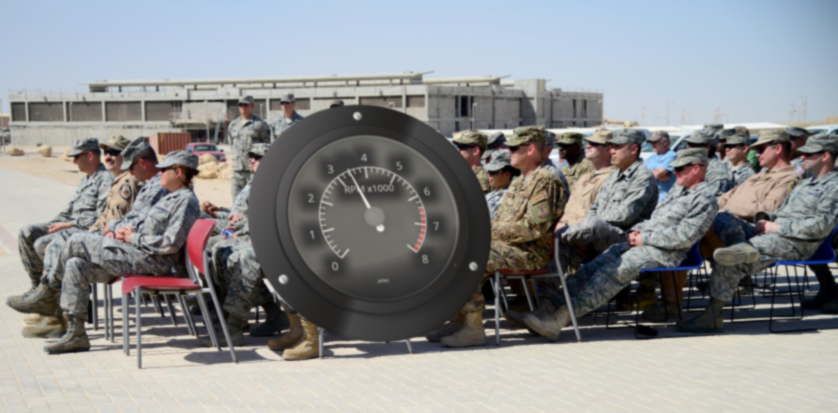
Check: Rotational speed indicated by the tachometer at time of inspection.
3400 rpm
